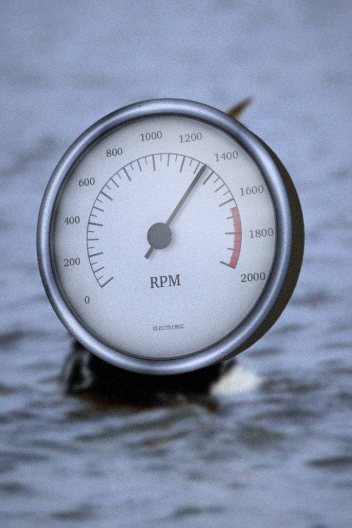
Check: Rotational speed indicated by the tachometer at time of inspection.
1350 rpm
